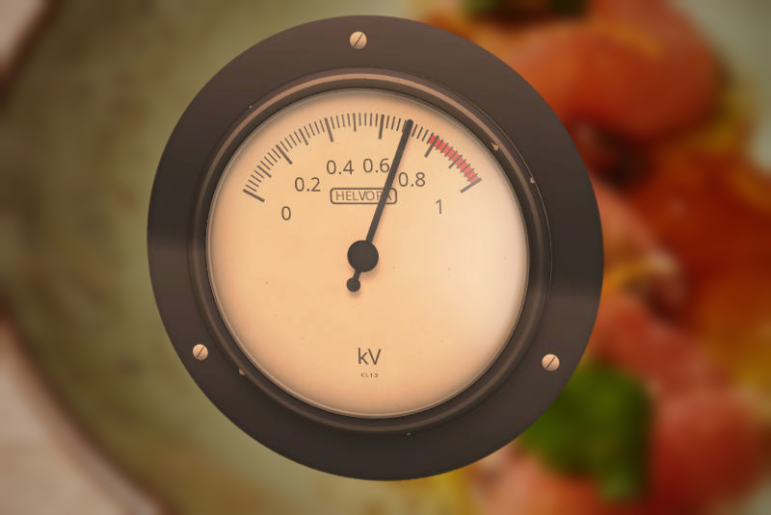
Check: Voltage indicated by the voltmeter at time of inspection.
0.7 kV
